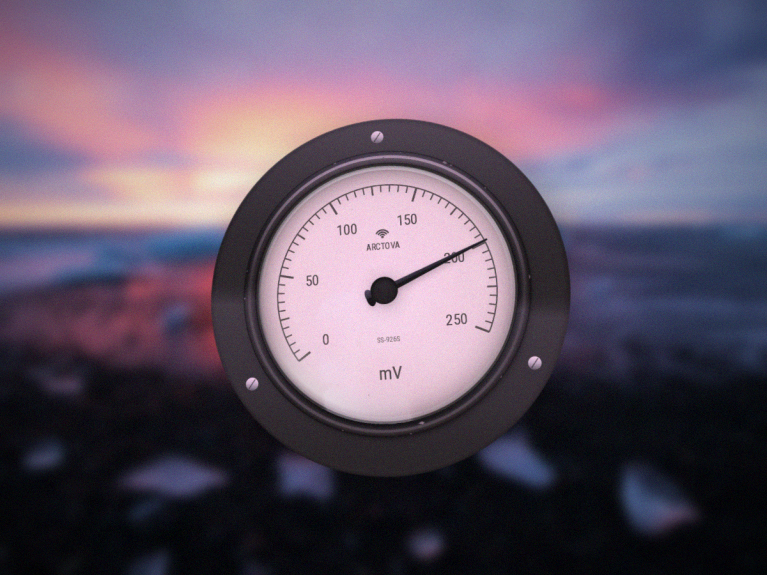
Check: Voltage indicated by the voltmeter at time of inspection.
200 mV
